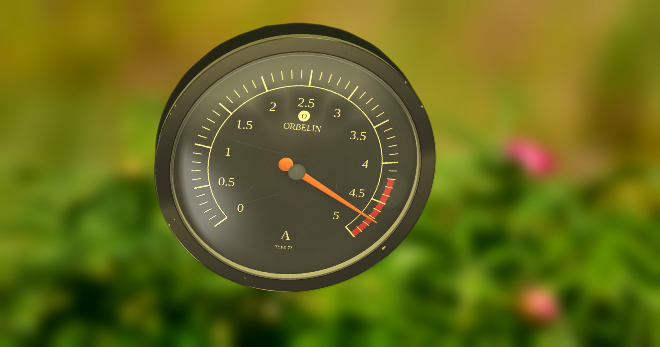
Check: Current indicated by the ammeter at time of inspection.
4.7 A
